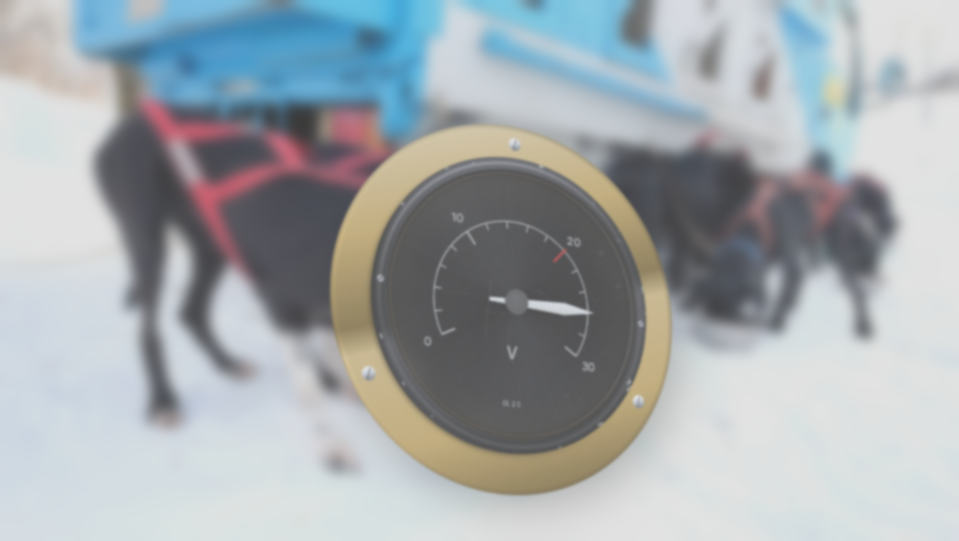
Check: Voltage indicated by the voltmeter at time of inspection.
26 V
